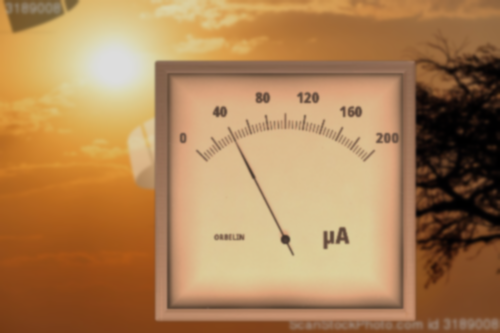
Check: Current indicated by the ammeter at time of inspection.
40 µA
